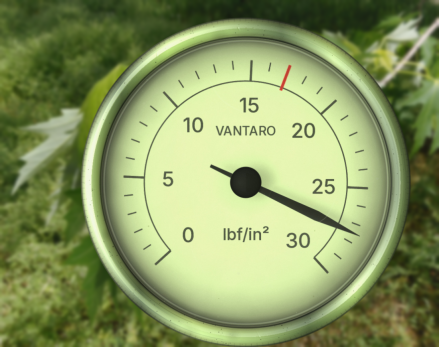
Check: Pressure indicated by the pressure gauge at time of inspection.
27.5 psi
